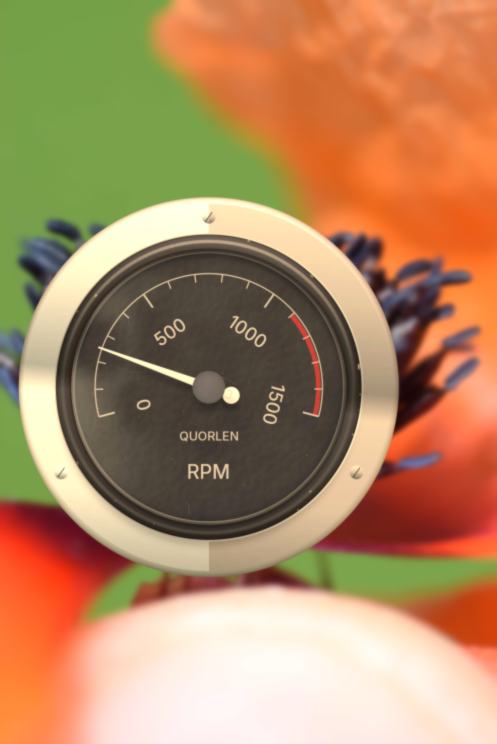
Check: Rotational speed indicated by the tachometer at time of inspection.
250 rpm
